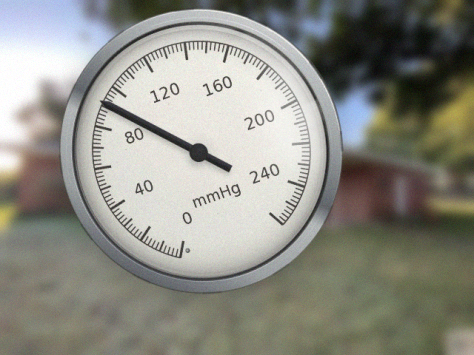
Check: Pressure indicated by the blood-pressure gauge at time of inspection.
92 mmHg
